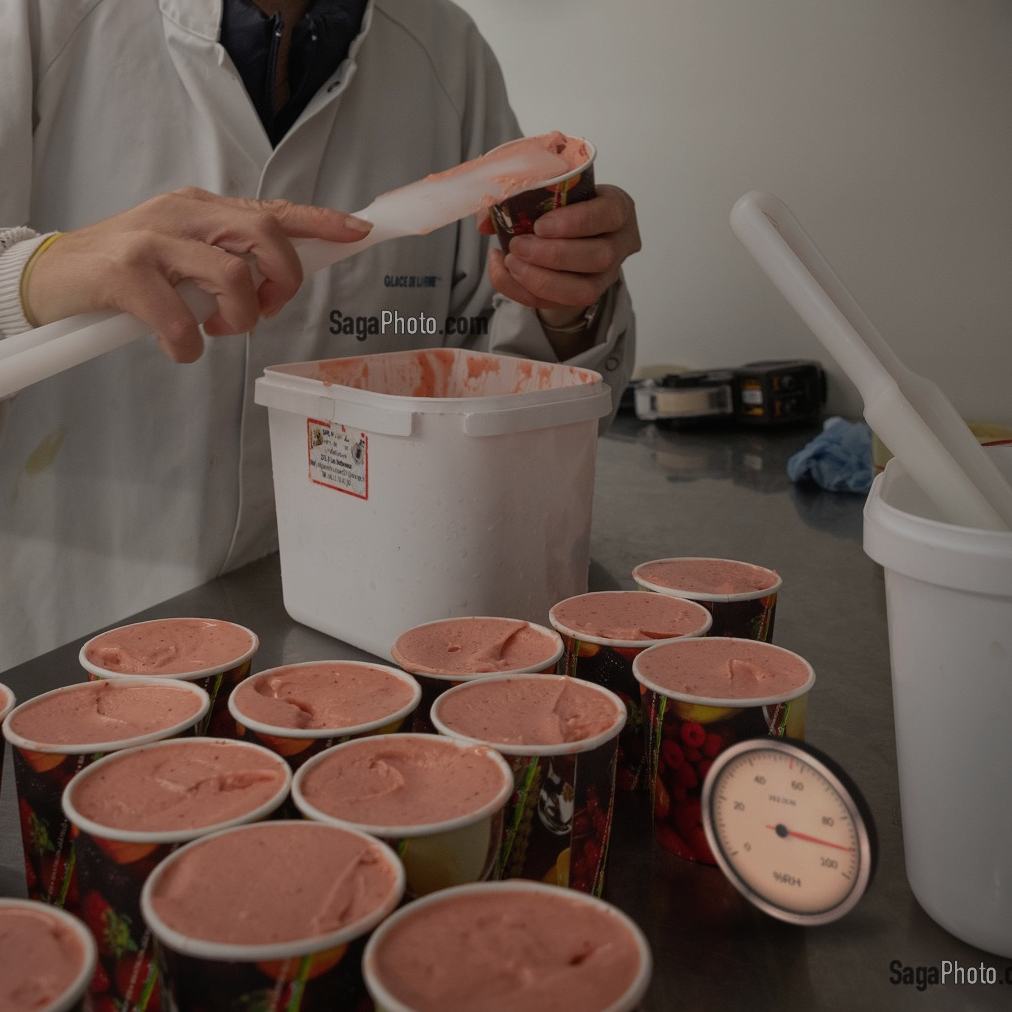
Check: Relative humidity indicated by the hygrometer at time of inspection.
90 %
